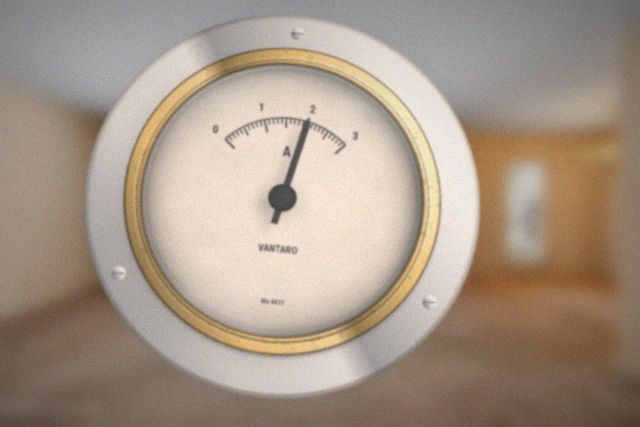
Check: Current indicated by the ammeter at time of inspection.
2 A
